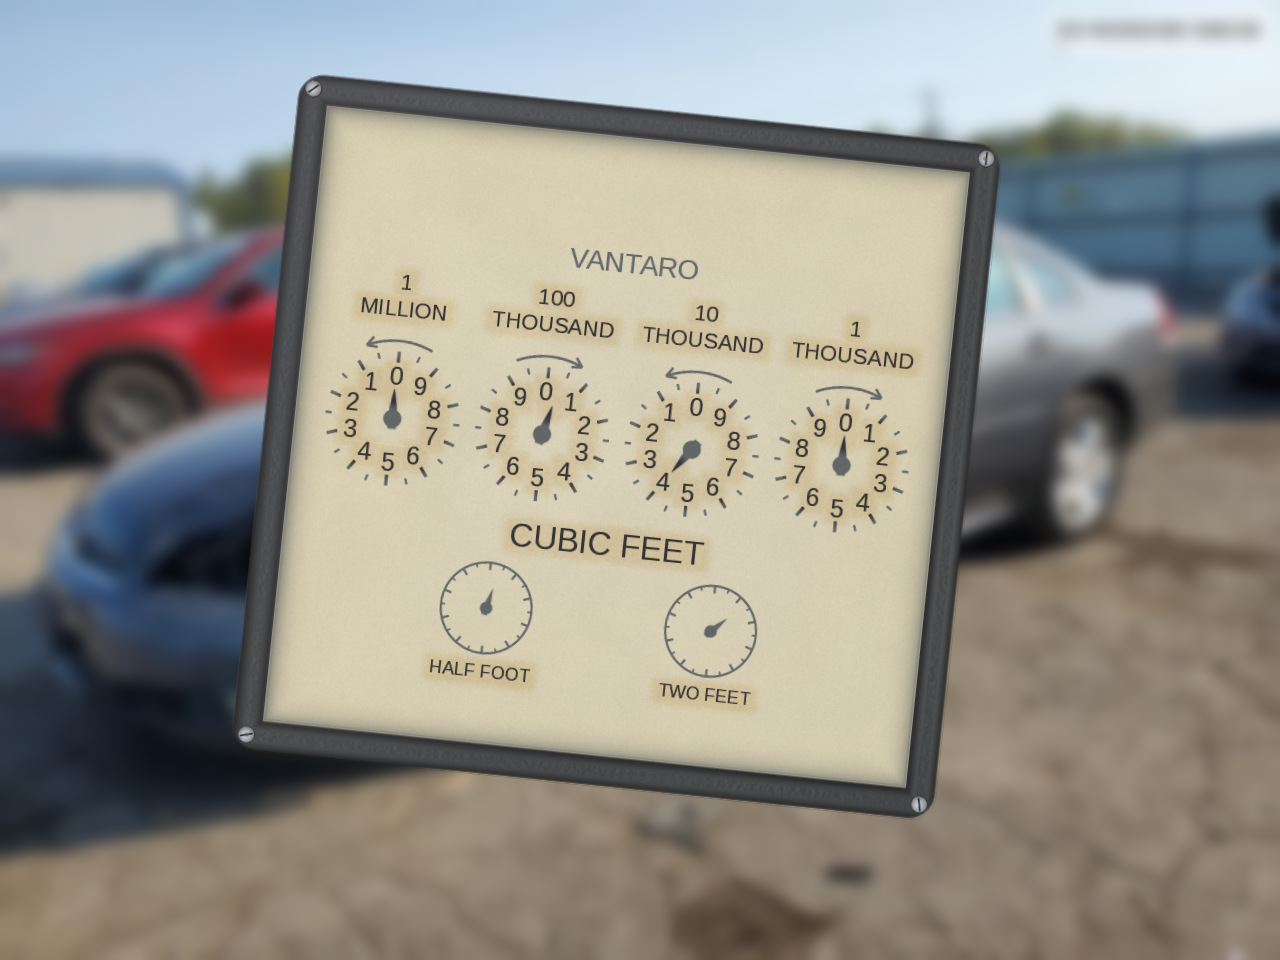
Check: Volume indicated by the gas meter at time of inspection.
4000 ft³
